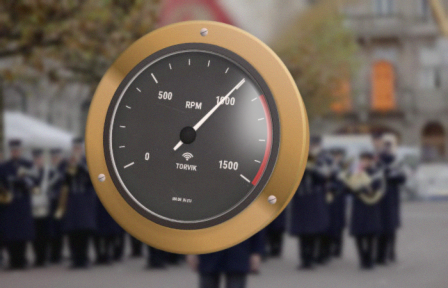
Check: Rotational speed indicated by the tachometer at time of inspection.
1000 rpm
